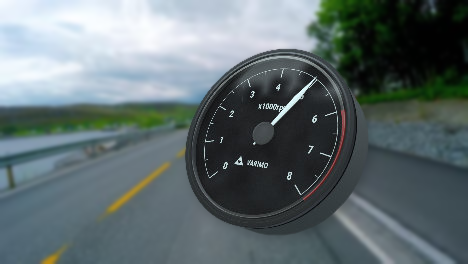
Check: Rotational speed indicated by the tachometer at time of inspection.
5000 rpm
